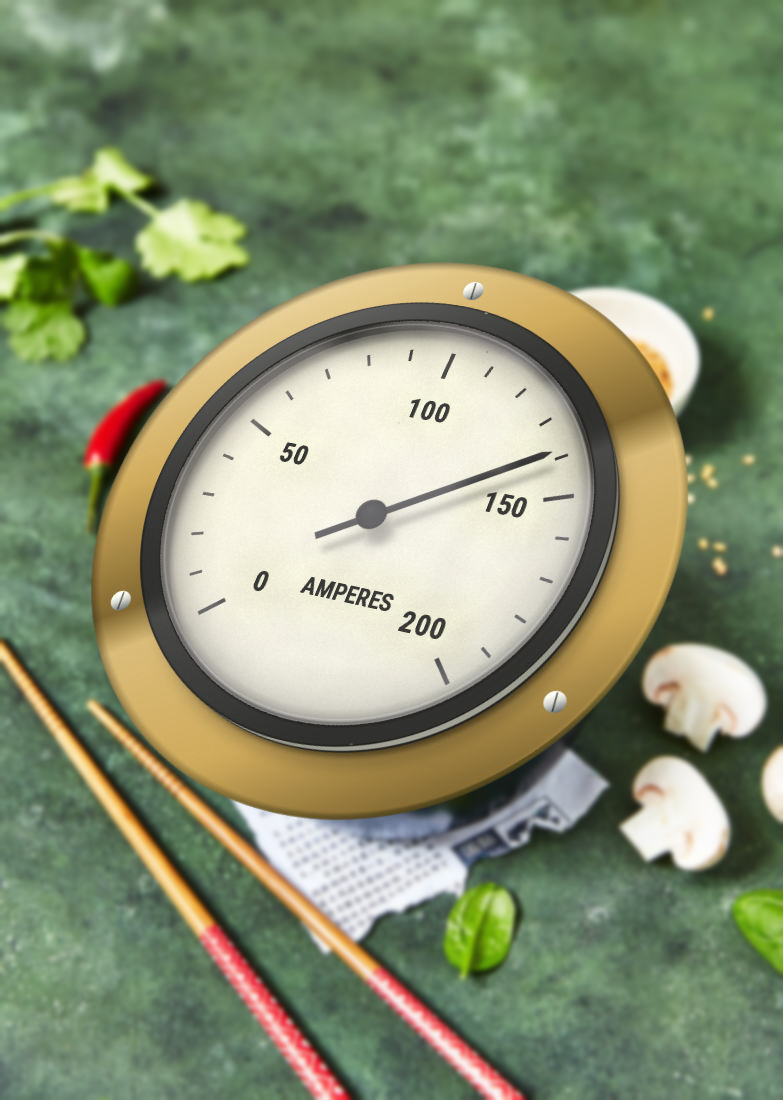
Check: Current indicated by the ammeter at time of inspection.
140 A
